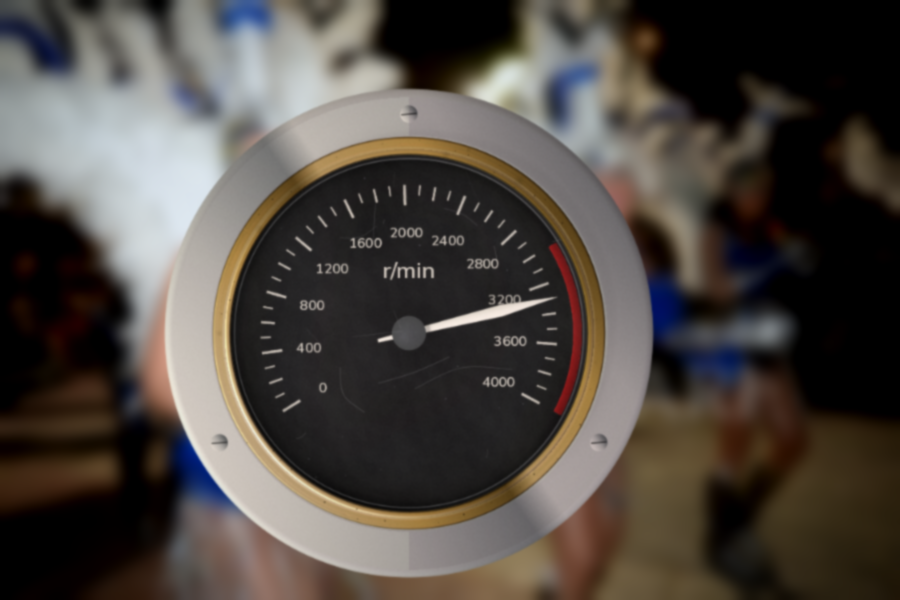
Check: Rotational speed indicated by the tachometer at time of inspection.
3300 rpm
